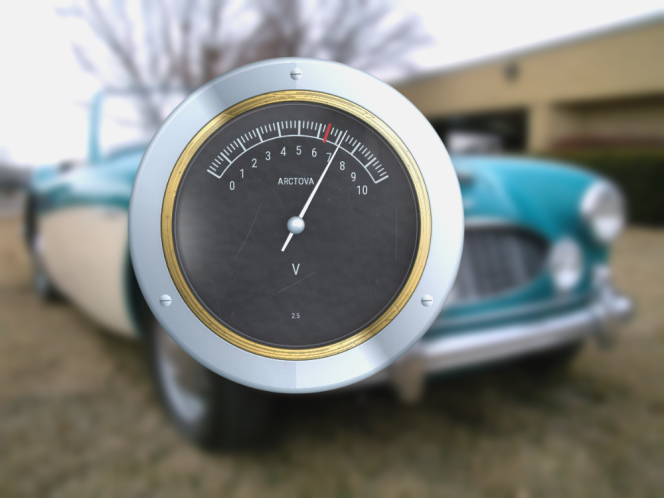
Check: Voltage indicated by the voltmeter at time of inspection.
7.2 V
